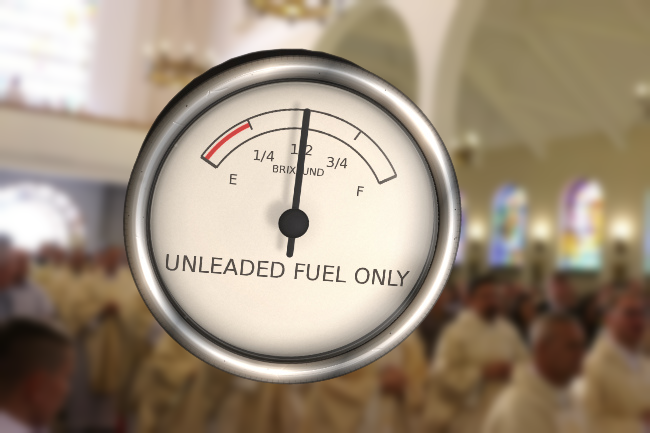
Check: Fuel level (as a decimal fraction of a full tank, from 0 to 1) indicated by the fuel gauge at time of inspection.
0.5
